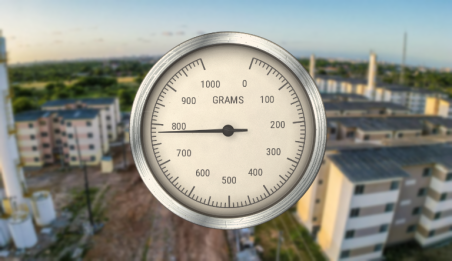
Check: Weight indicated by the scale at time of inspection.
780 g
